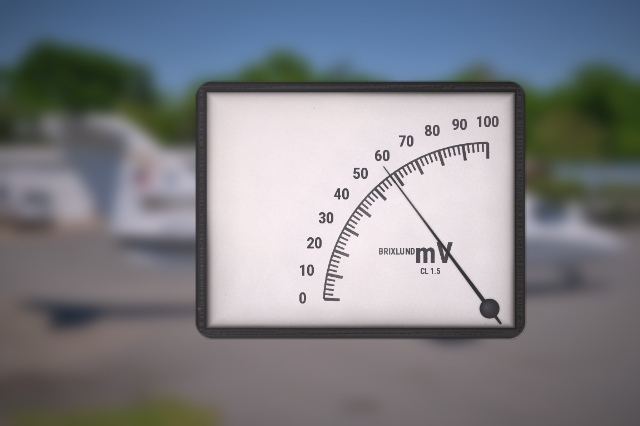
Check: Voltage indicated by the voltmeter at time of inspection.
58 mV
